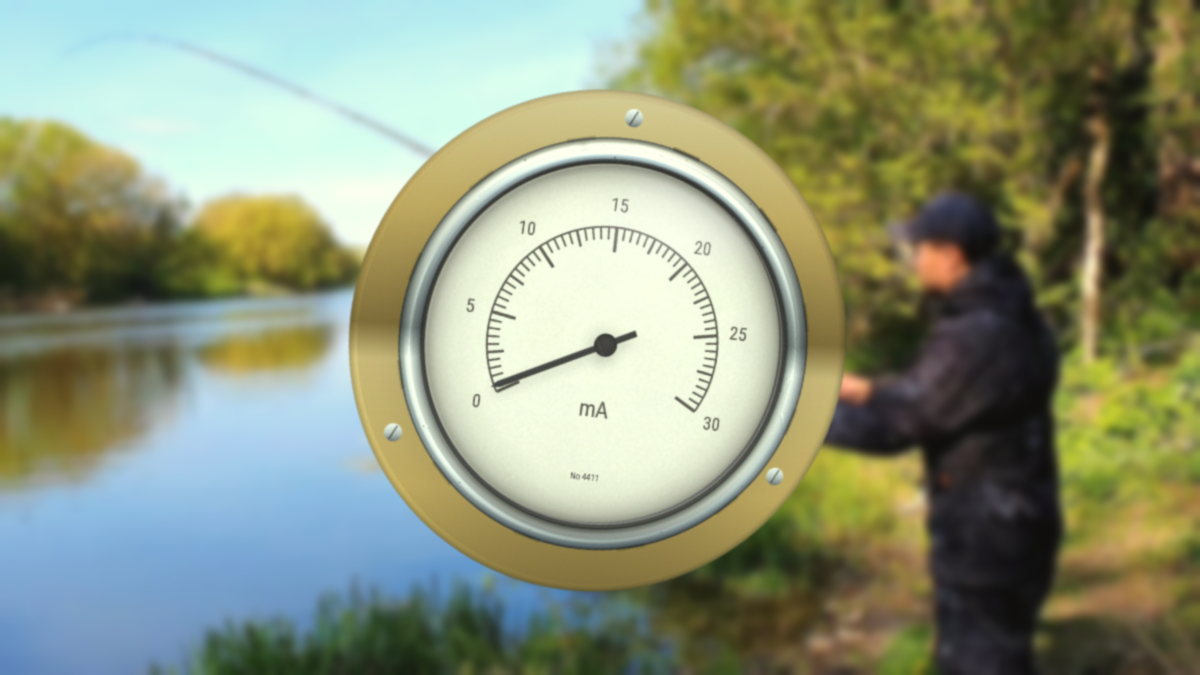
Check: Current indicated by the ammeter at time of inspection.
0.5 mA
